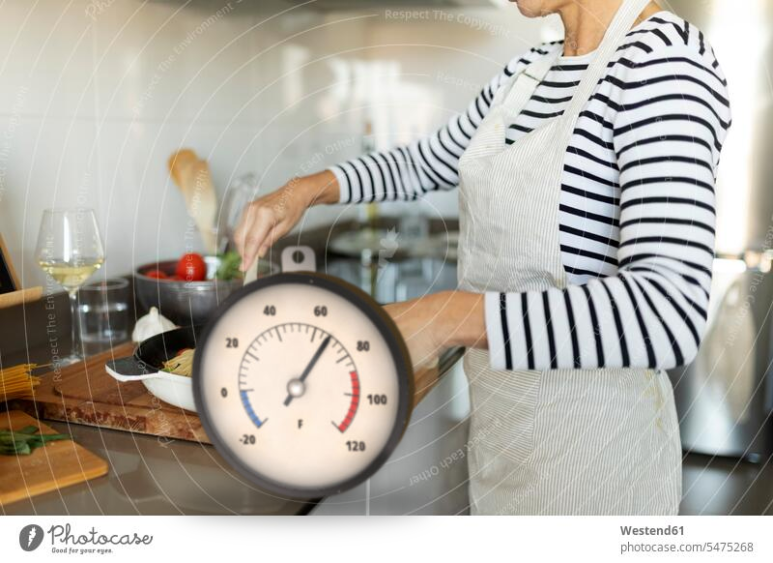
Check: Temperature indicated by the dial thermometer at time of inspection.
68 °F
